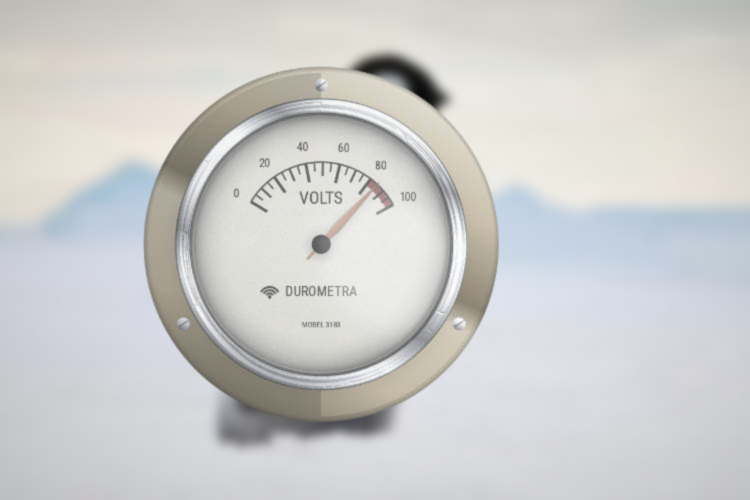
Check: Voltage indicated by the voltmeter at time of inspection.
85 V
